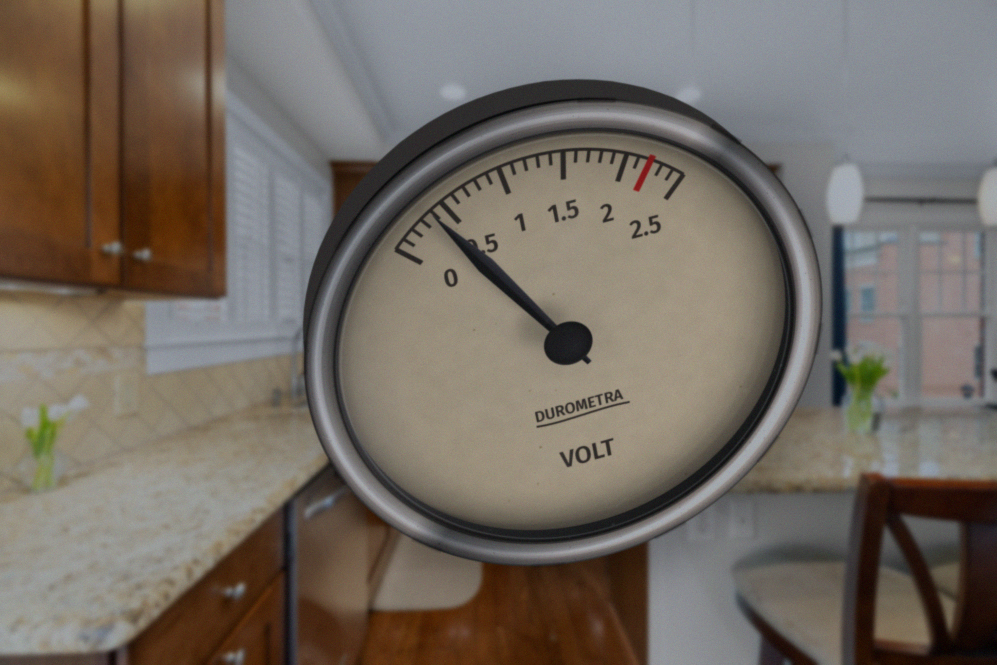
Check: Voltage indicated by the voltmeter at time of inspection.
0.4 V
